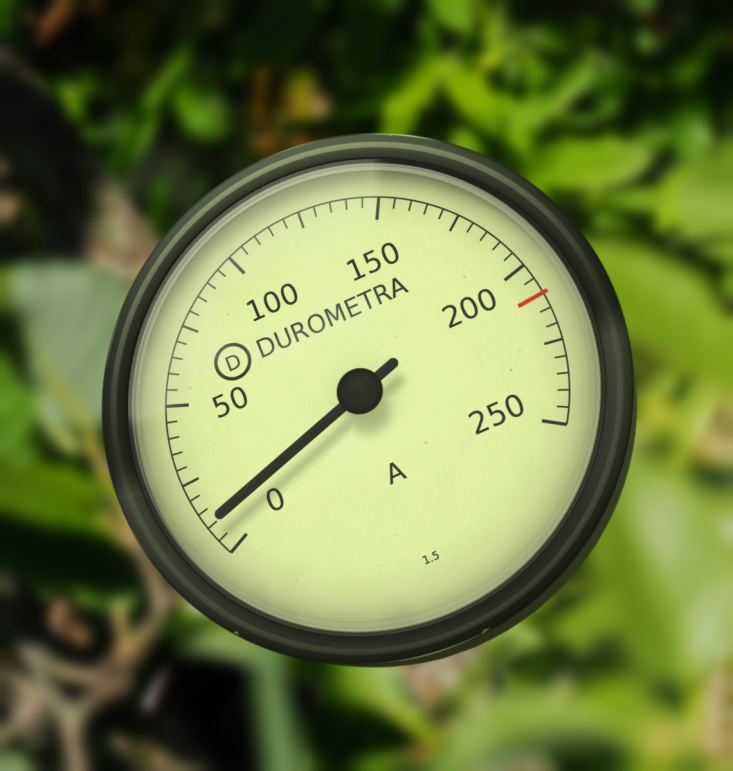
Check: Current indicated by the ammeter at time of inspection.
10 A
